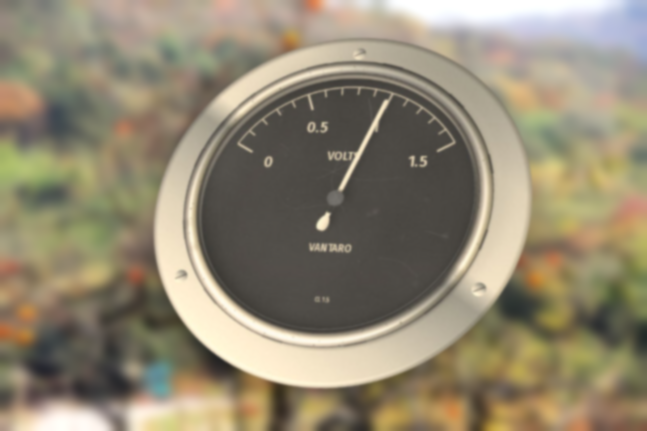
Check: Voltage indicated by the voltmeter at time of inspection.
1 V
